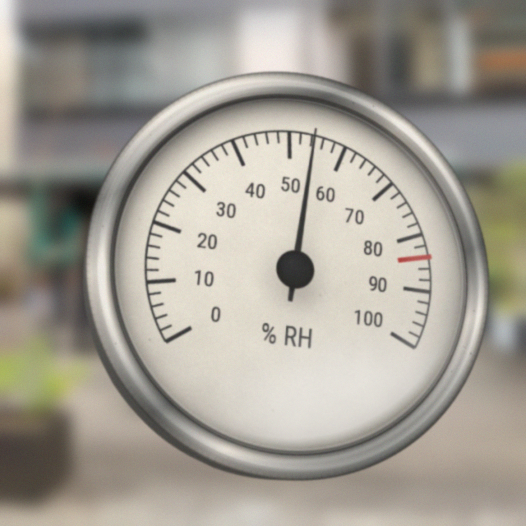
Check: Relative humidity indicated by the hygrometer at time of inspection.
54 %
